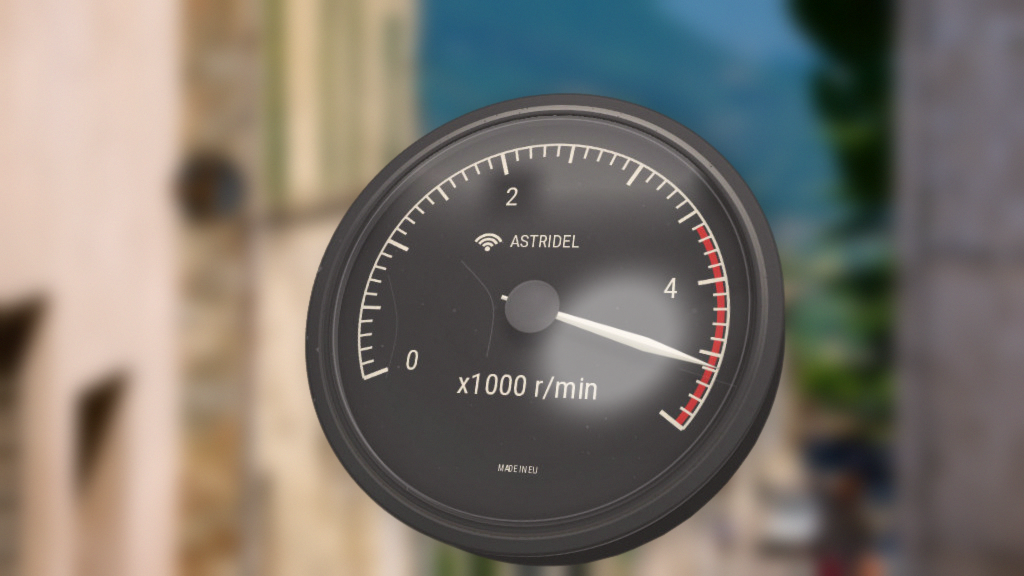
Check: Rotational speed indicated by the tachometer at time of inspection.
4600 rpm
